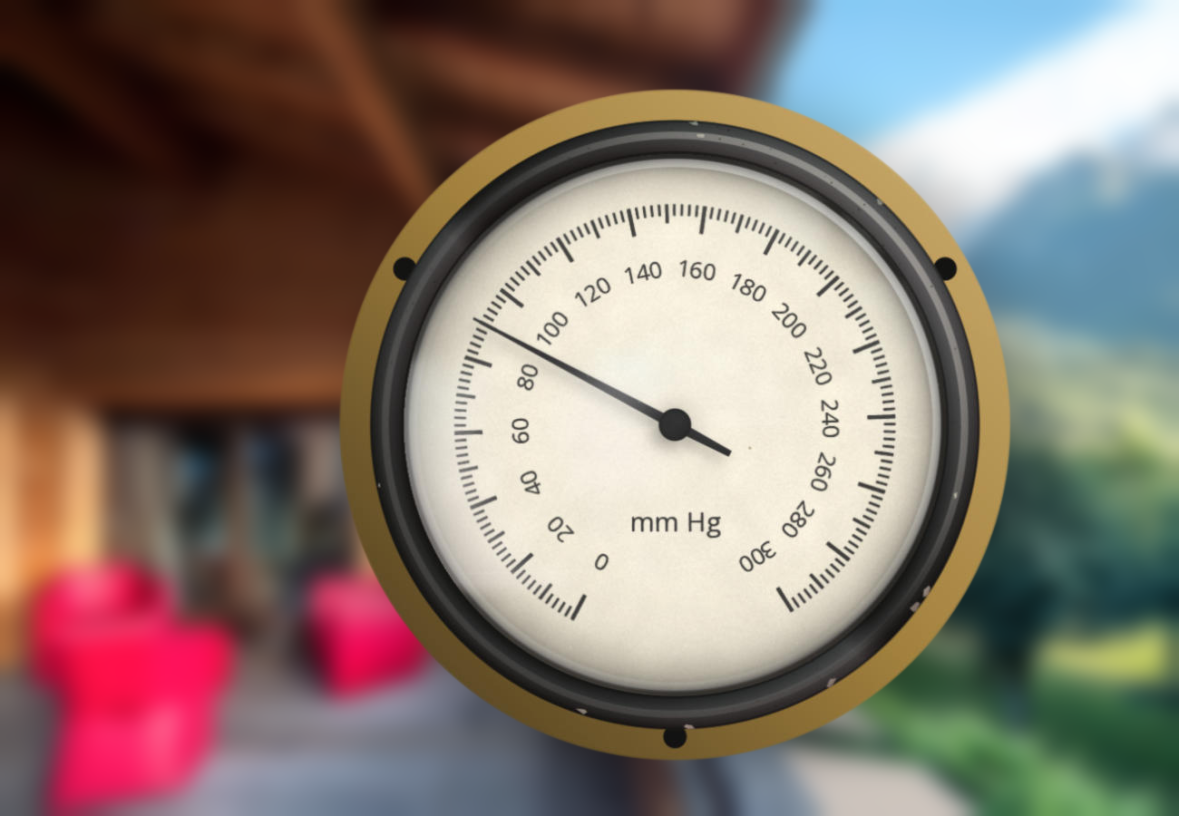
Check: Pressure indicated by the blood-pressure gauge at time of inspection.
90 mmHg
